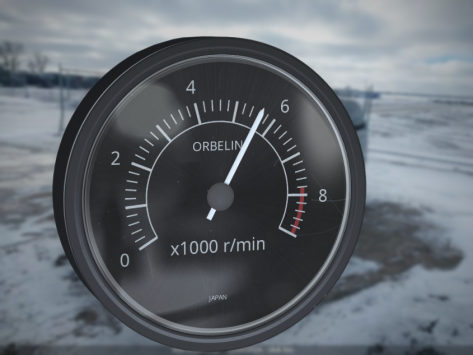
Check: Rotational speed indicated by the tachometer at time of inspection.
5600 rpm
